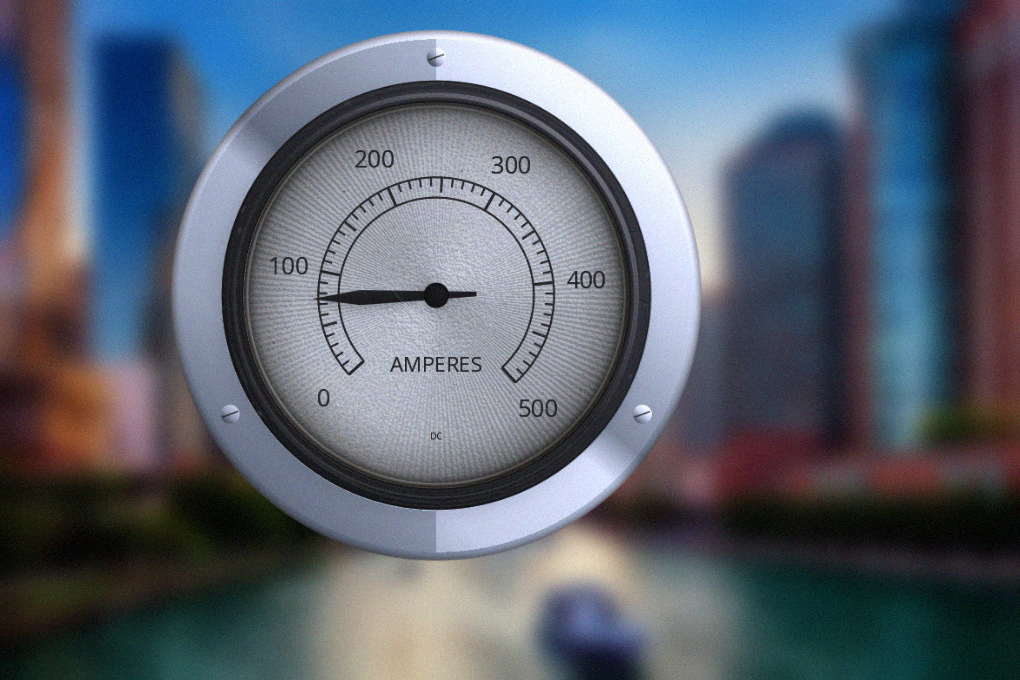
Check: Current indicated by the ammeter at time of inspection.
75 A
